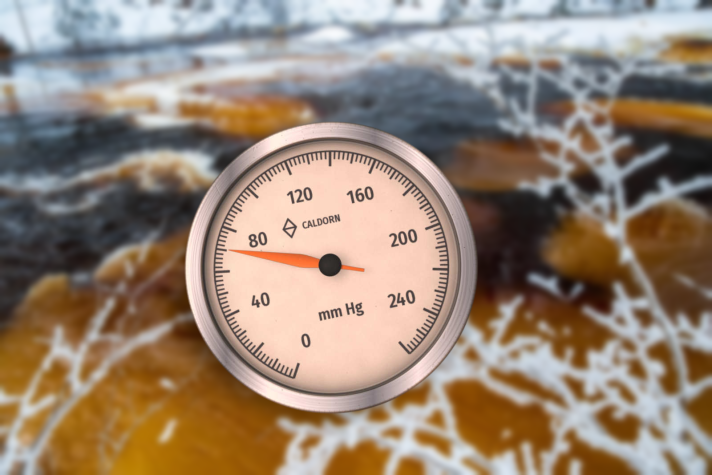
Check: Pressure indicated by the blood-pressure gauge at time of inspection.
70 mmHg
